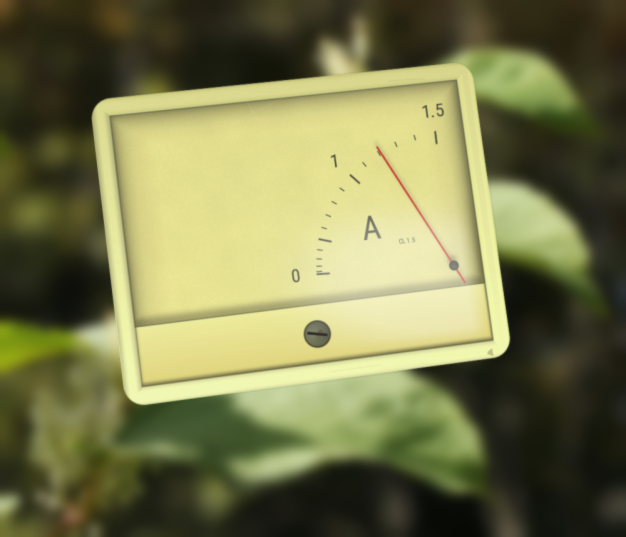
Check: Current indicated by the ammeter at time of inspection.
1.2 A
